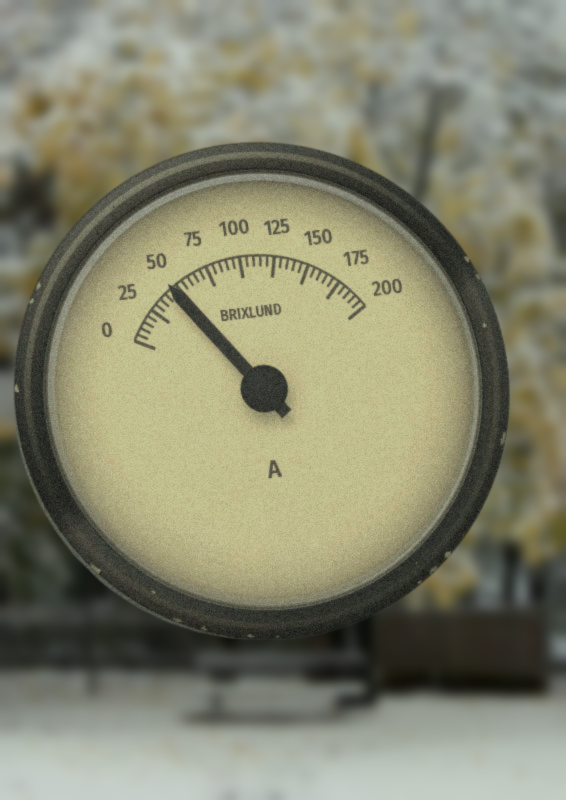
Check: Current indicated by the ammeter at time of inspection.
45 A
